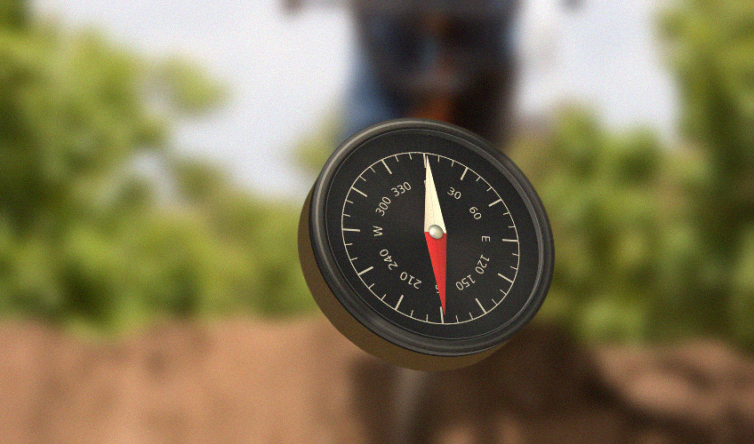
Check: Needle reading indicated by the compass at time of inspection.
180 °
